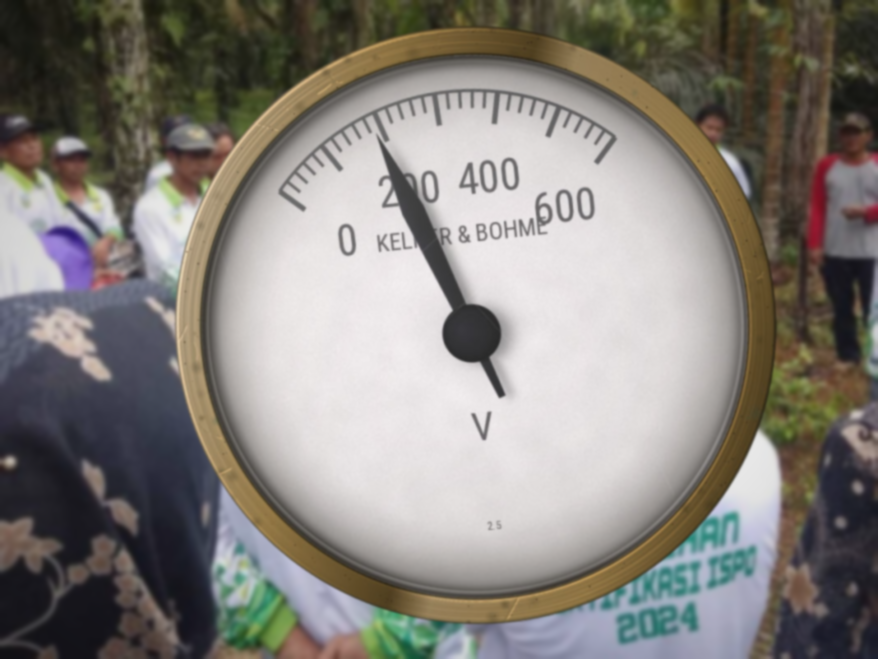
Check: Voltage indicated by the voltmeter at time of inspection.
190 V
